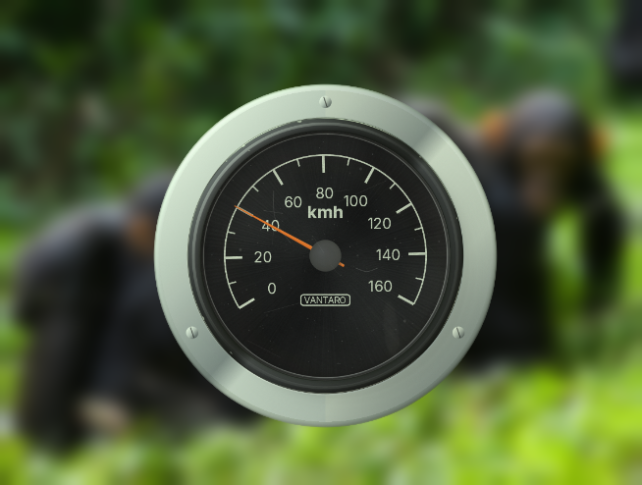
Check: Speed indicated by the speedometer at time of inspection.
40 km/h
